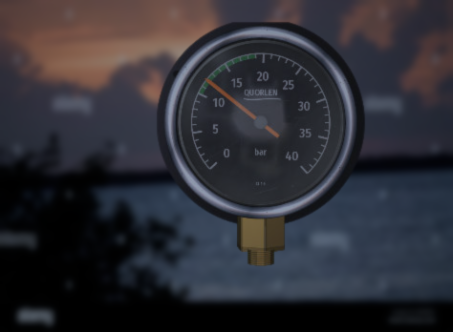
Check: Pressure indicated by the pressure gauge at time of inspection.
12 bar
